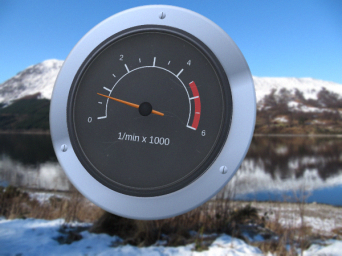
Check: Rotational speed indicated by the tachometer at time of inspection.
750 rpm
